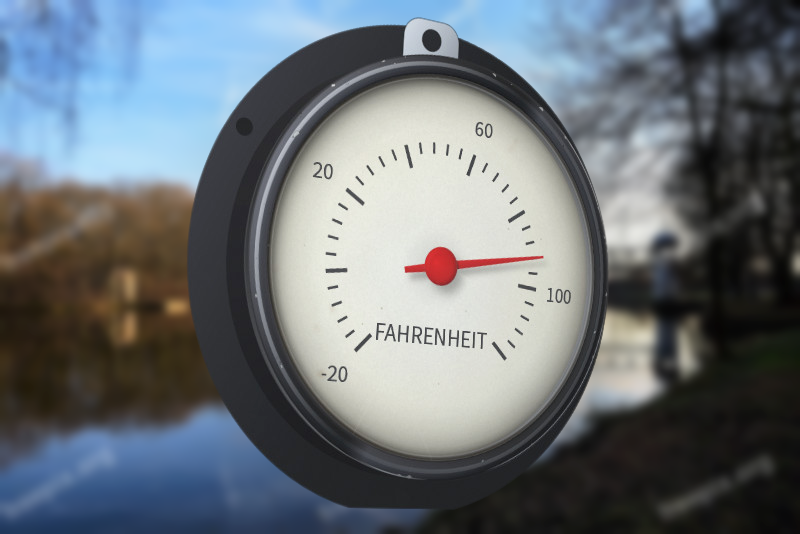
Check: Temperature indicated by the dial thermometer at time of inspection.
92 °F
